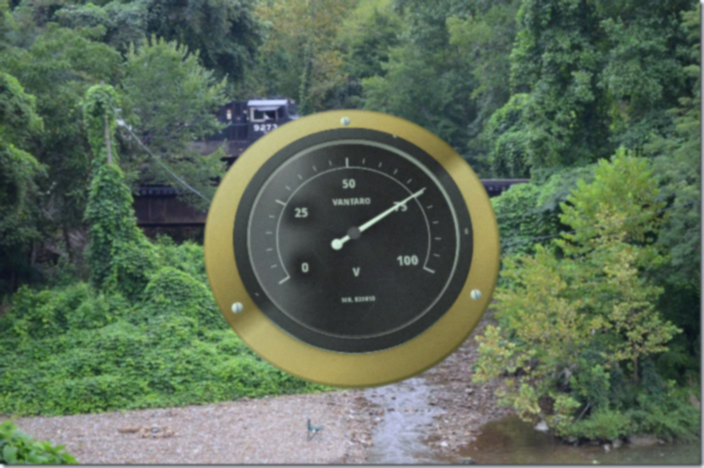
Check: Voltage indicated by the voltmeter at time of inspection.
75 V
